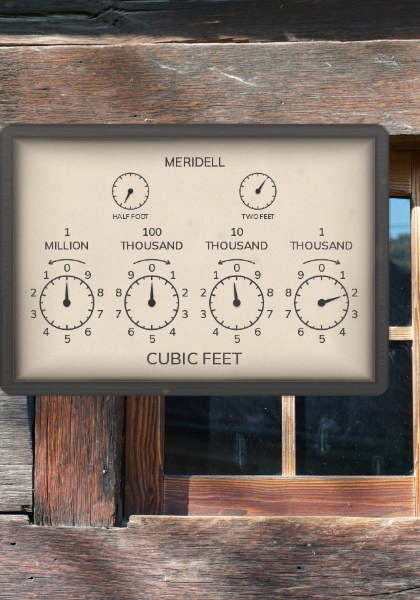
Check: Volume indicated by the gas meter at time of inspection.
200 ft³
